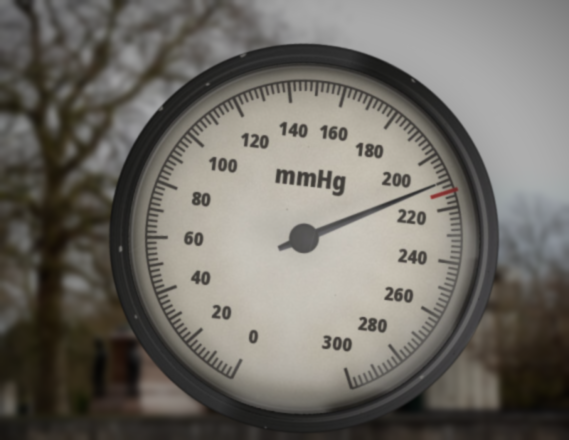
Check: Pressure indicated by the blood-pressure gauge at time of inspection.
210 mmHg
